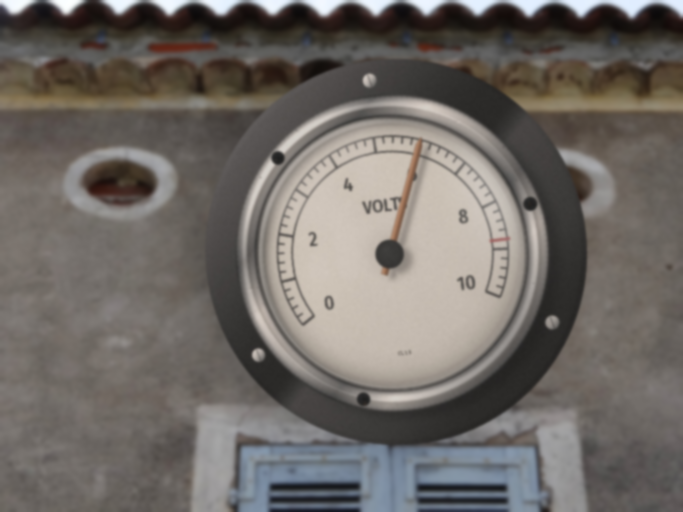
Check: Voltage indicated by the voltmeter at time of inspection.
6 V
